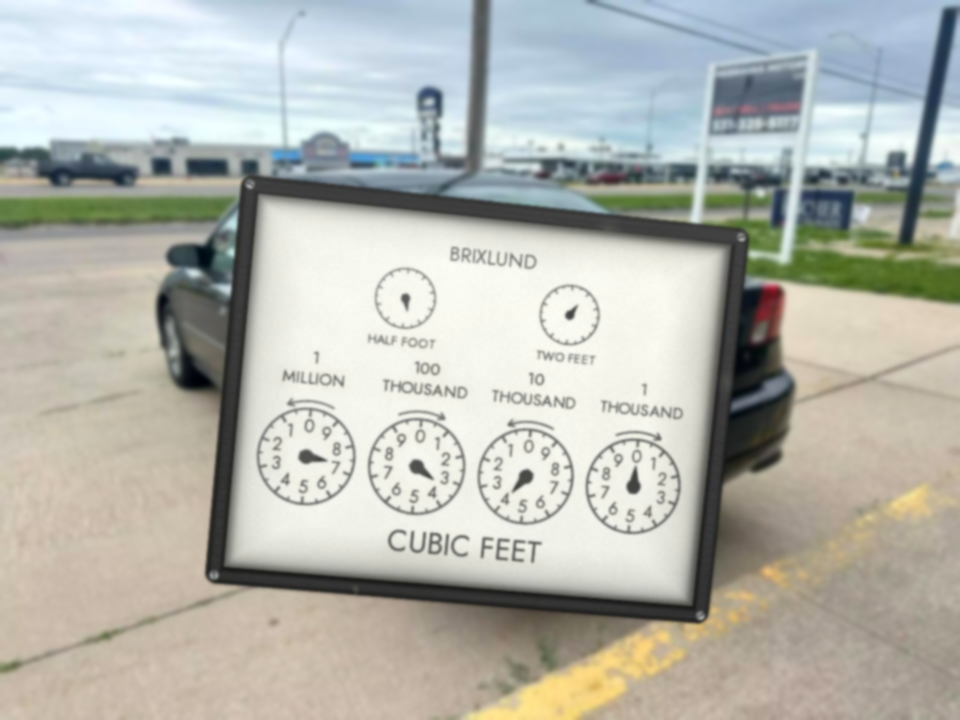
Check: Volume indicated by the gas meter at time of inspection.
734000 ft³
